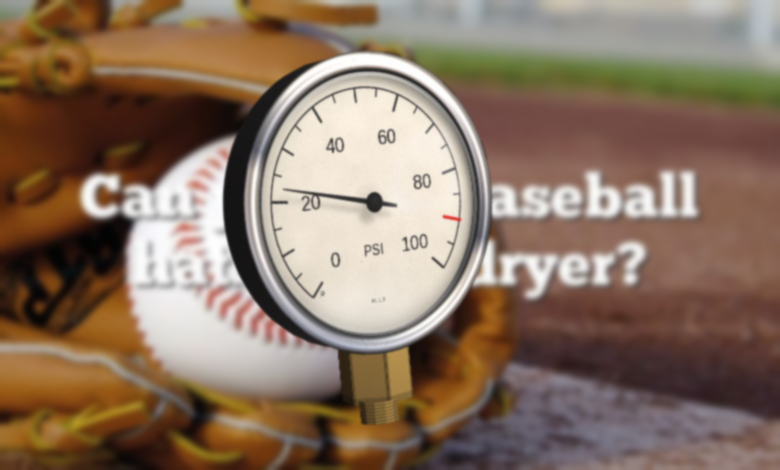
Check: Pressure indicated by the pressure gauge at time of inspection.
22.5 psi
